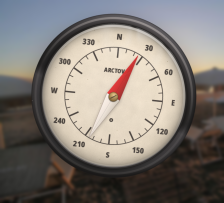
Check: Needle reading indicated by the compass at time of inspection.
25 °
